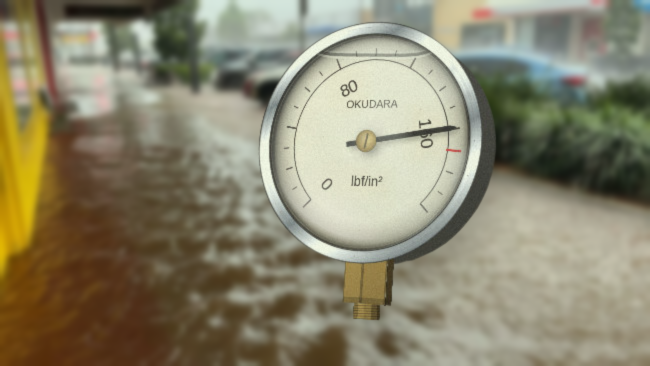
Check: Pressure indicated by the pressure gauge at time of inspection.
160 psi
